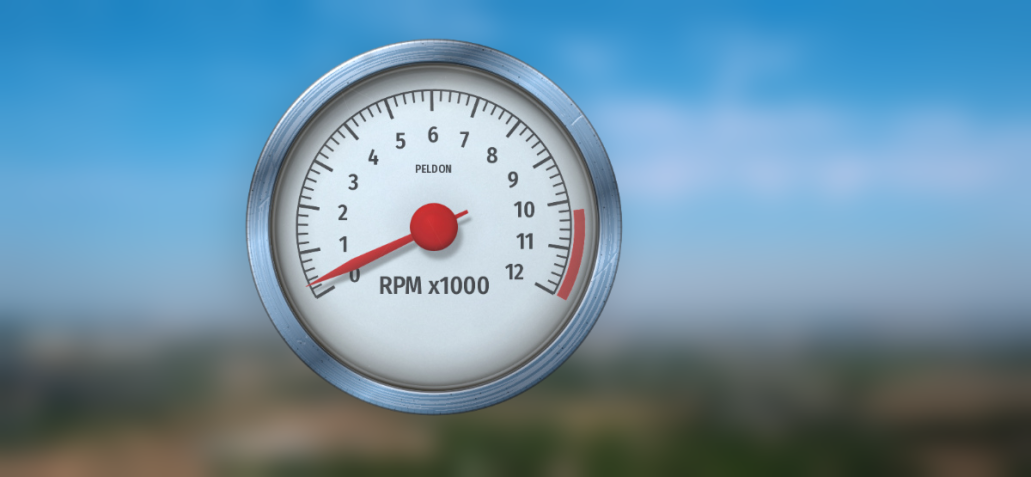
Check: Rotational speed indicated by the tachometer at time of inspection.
300 rpm
